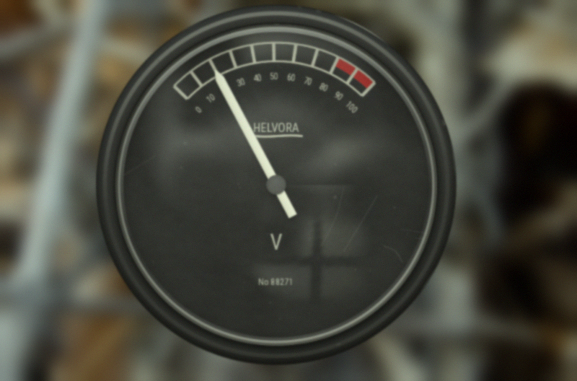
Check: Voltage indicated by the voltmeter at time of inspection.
20 V
